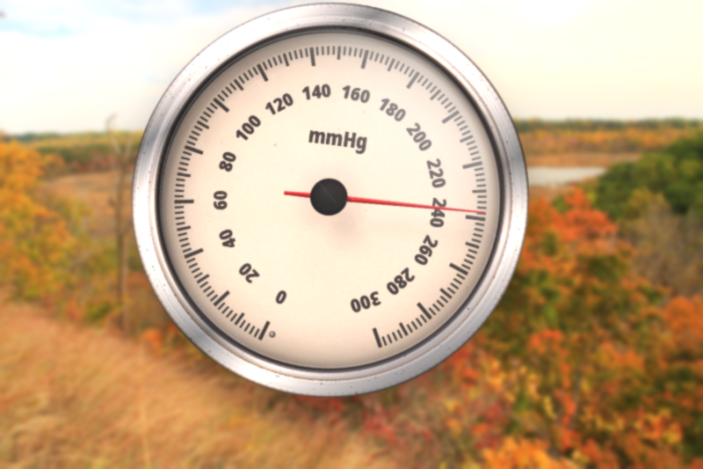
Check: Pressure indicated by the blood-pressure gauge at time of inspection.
238 mmHg
